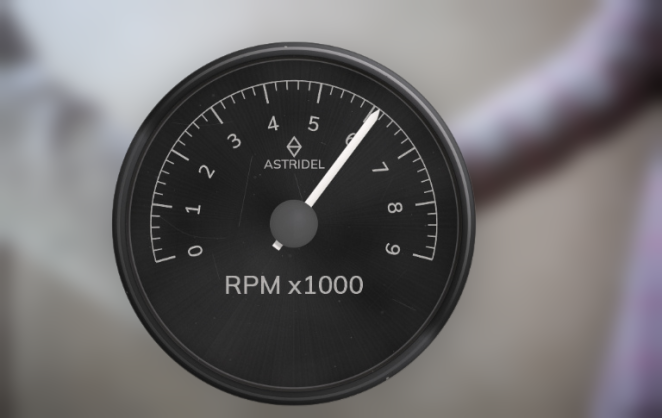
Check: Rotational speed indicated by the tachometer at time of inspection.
6100 rpm
